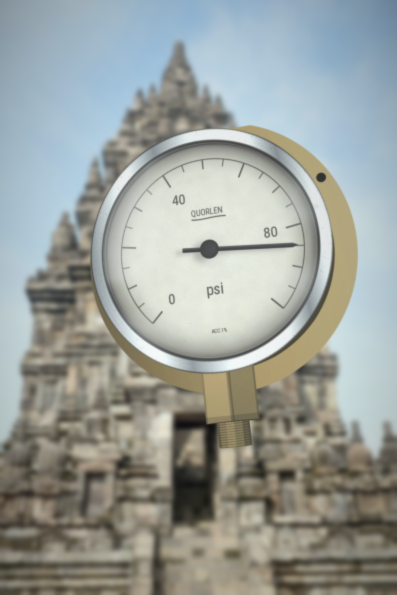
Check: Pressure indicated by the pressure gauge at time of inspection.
85 psi
